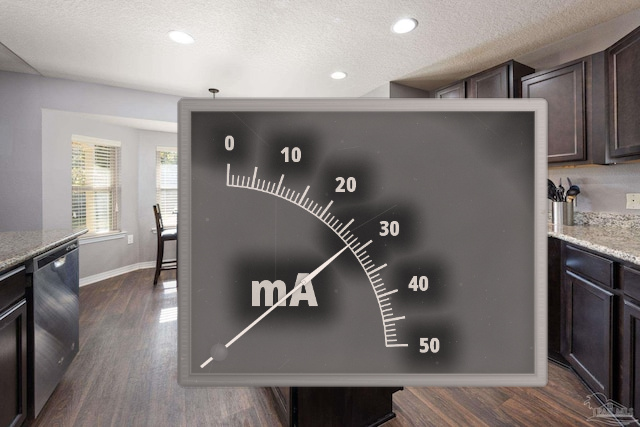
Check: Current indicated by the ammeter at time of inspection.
28 mA
